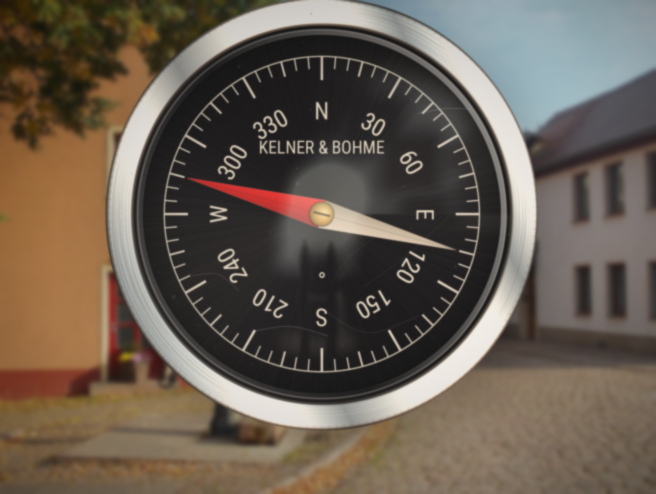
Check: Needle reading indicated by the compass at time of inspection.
285 °
